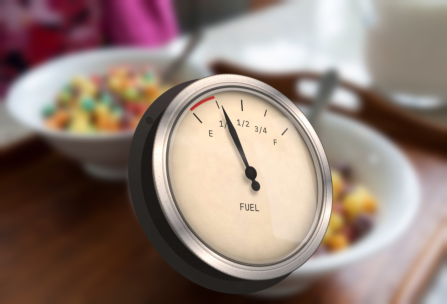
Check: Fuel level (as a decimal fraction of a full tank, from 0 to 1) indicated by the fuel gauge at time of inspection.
0.25
